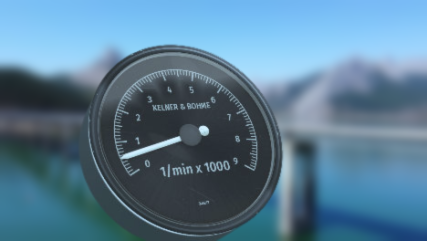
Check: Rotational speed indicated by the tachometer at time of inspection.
500 rpm
